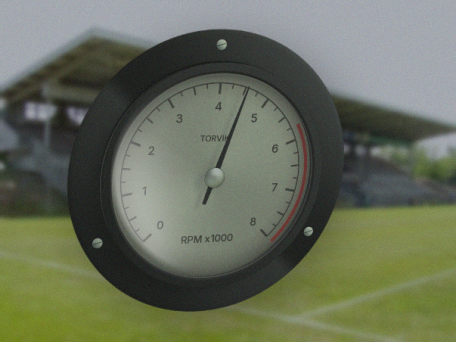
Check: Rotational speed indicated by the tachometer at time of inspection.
4500 rpm
